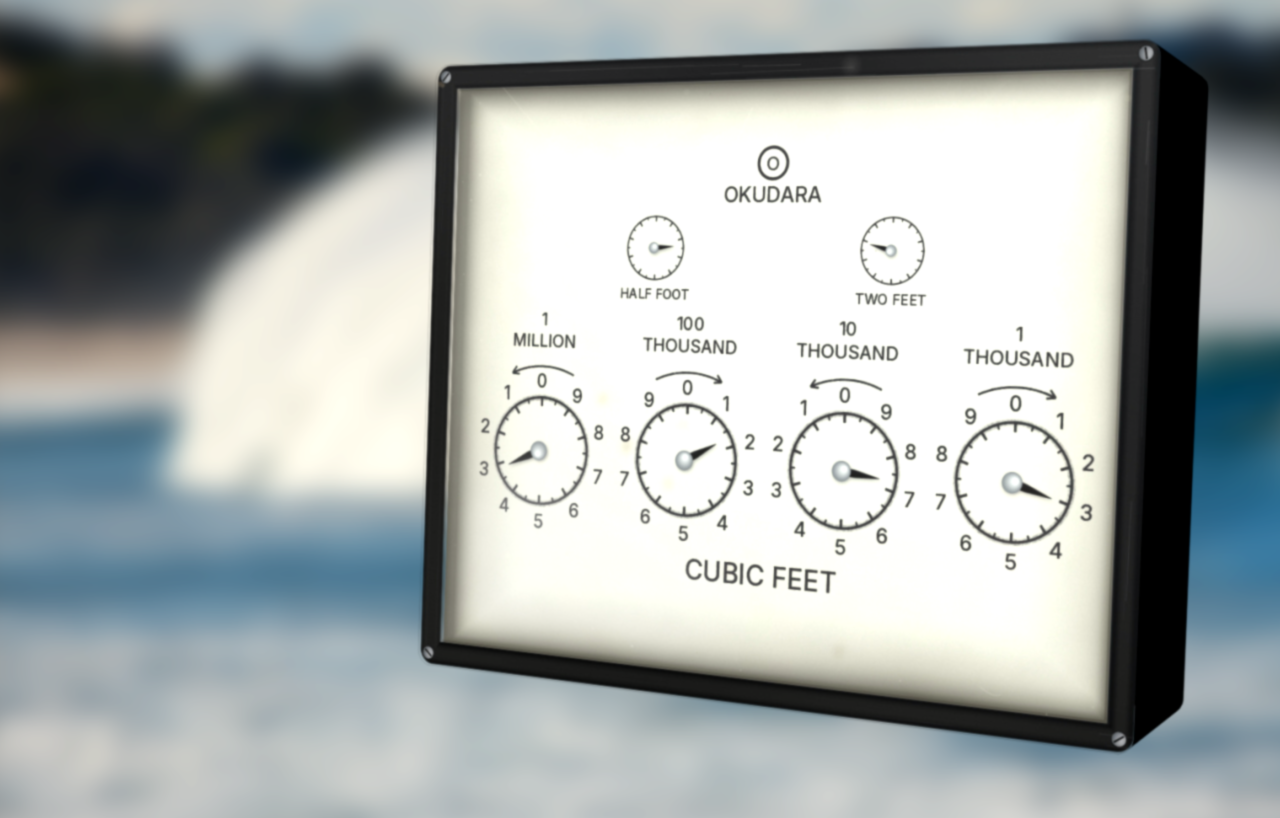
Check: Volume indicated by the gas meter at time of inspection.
317300 ft³
